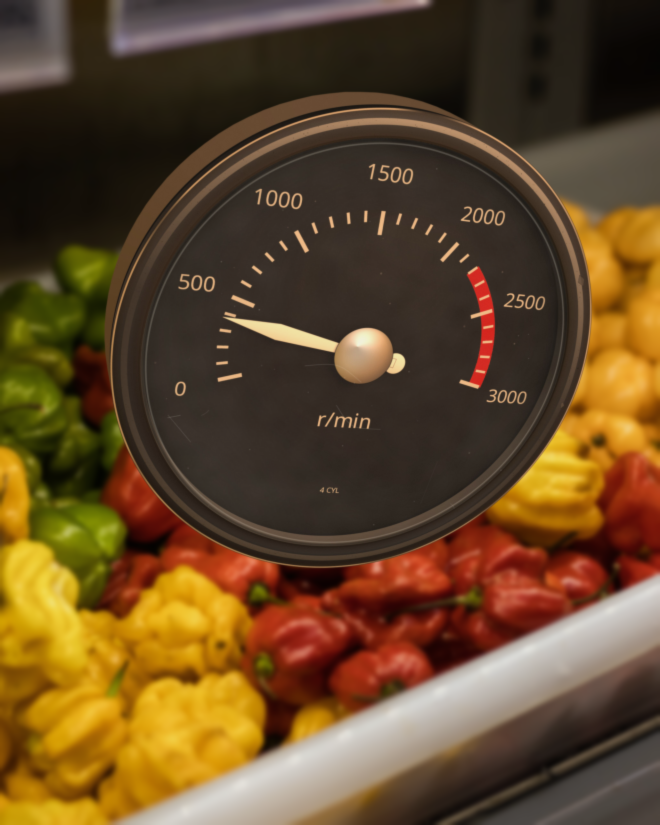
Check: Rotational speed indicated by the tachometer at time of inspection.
400 rpm
